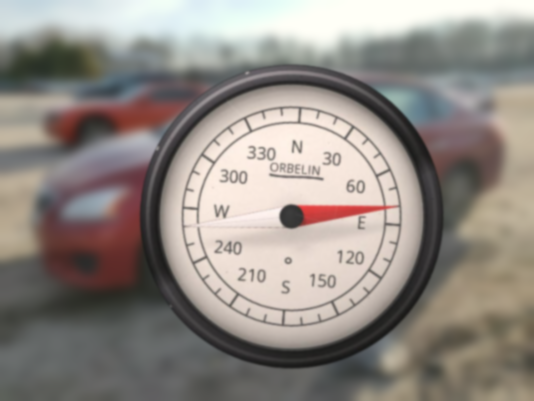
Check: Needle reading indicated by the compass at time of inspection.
80 °
